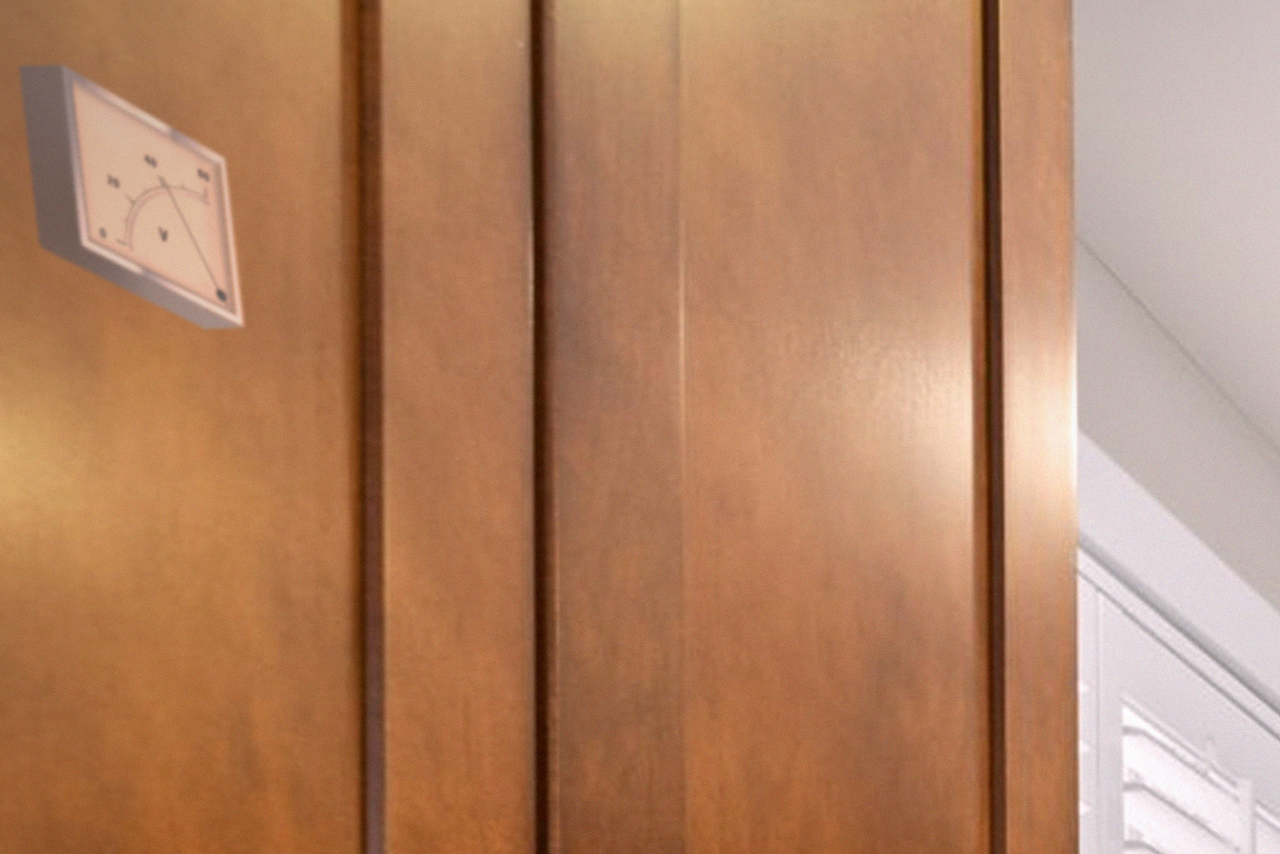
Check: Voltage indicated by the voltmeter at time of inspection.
40 V
